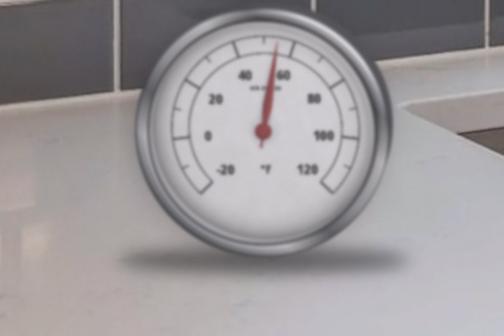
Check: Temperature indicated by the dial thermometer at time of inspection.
55 °F
